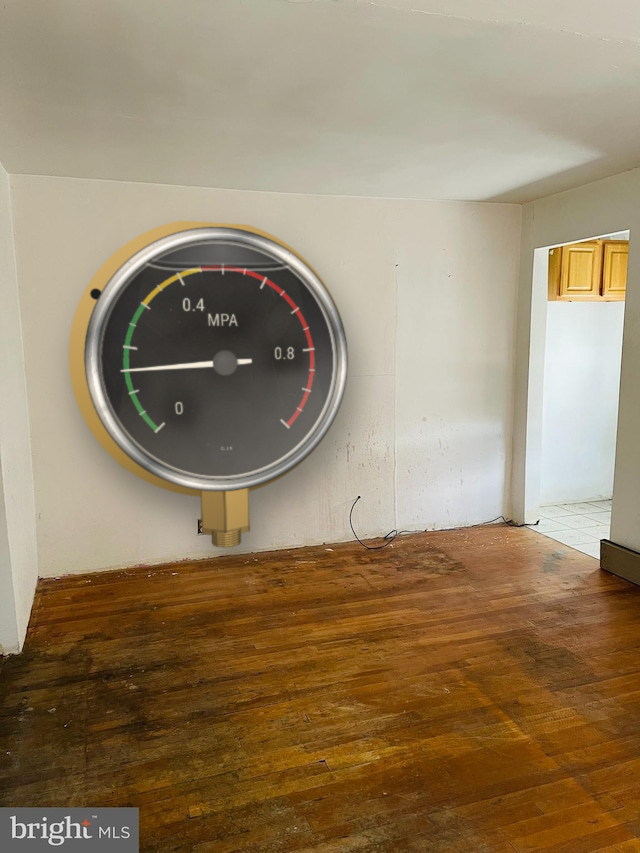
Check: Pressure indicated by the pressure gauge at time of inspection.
0.15 MPa
